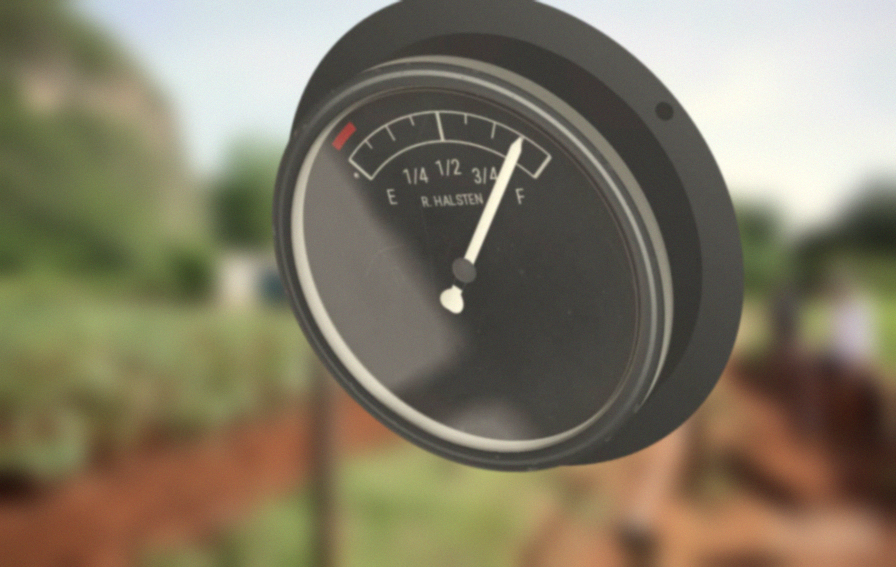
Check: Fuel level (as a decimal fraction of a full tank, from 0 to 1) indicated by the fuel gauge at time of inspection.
0.875
